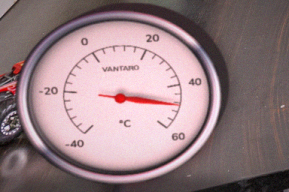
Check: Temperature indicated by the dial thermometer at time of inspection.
48 °C
